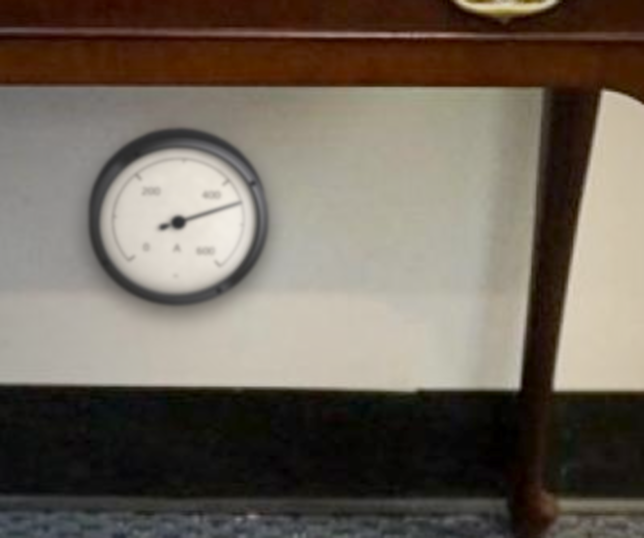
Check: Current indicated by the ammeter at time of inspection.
450 A
